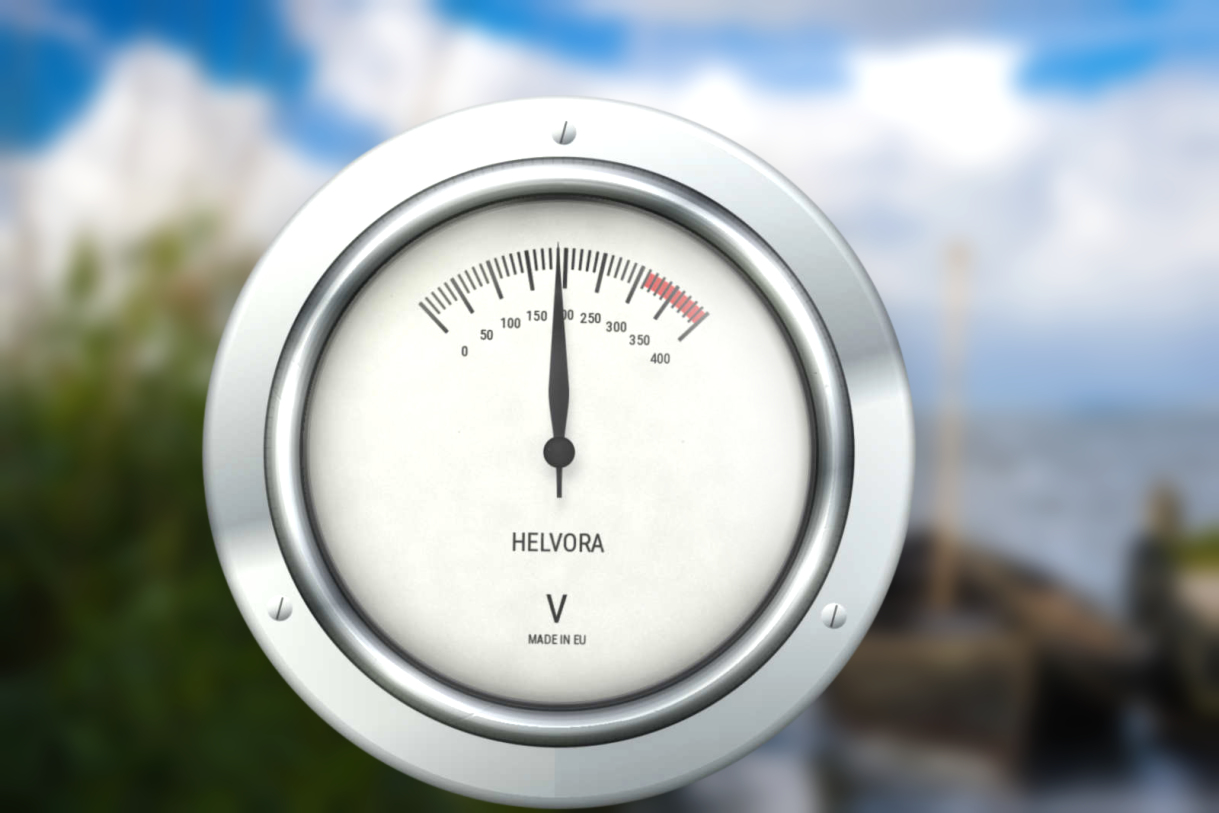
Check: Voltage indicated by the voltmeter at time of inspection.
190 V
